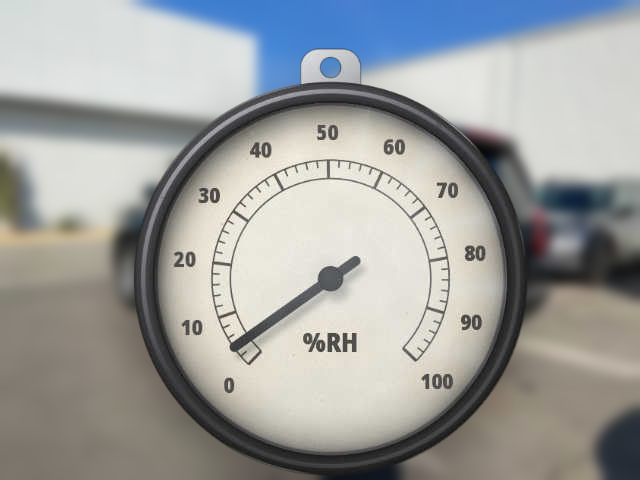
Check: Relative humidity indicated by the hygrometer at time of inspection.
4 %
